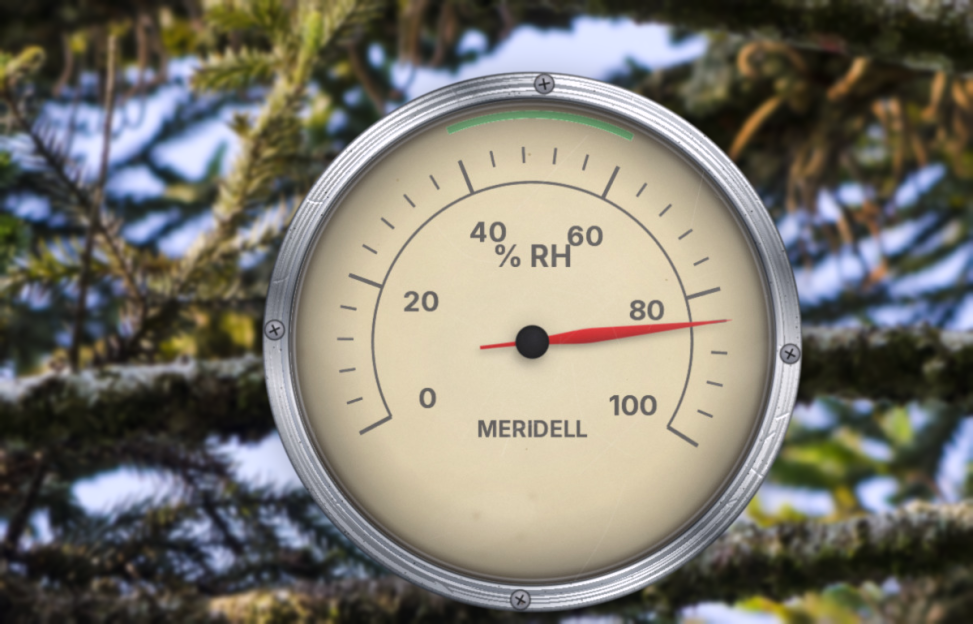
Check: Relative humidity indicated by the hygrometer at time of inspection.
84 %
